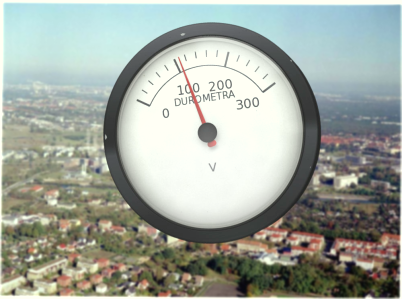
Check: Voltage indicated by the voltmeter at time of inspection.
110 V
